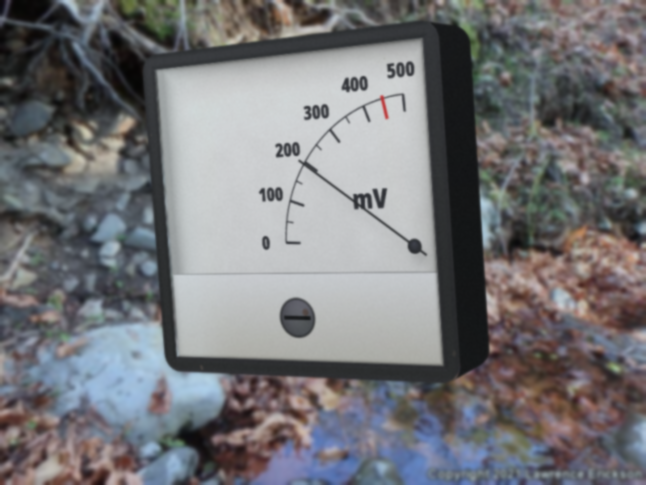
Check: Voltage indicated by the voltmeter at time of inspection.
200 mV
